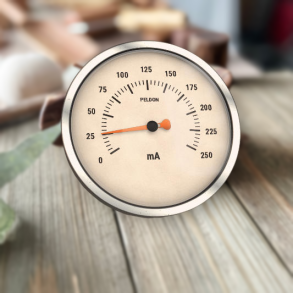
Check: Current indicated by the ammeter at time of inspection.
25 mA
